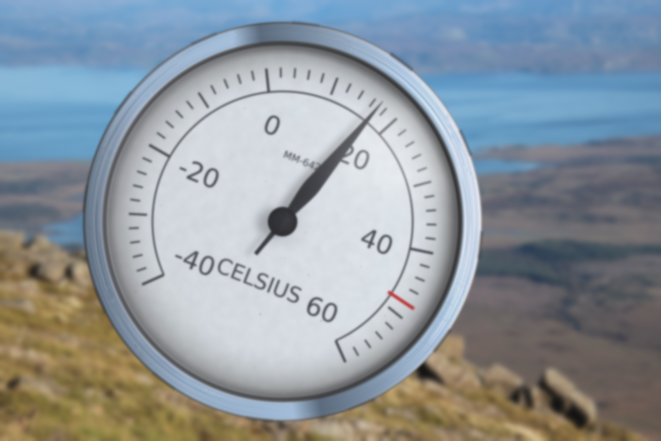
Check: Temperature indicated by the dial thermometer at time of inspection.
17 °C
